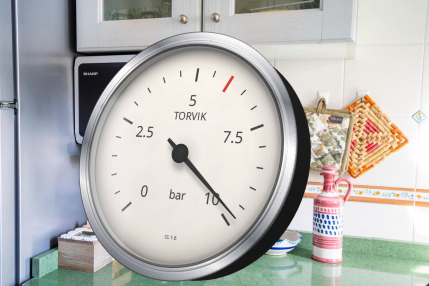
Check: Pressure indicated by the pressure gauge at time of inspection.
9.75 bar
